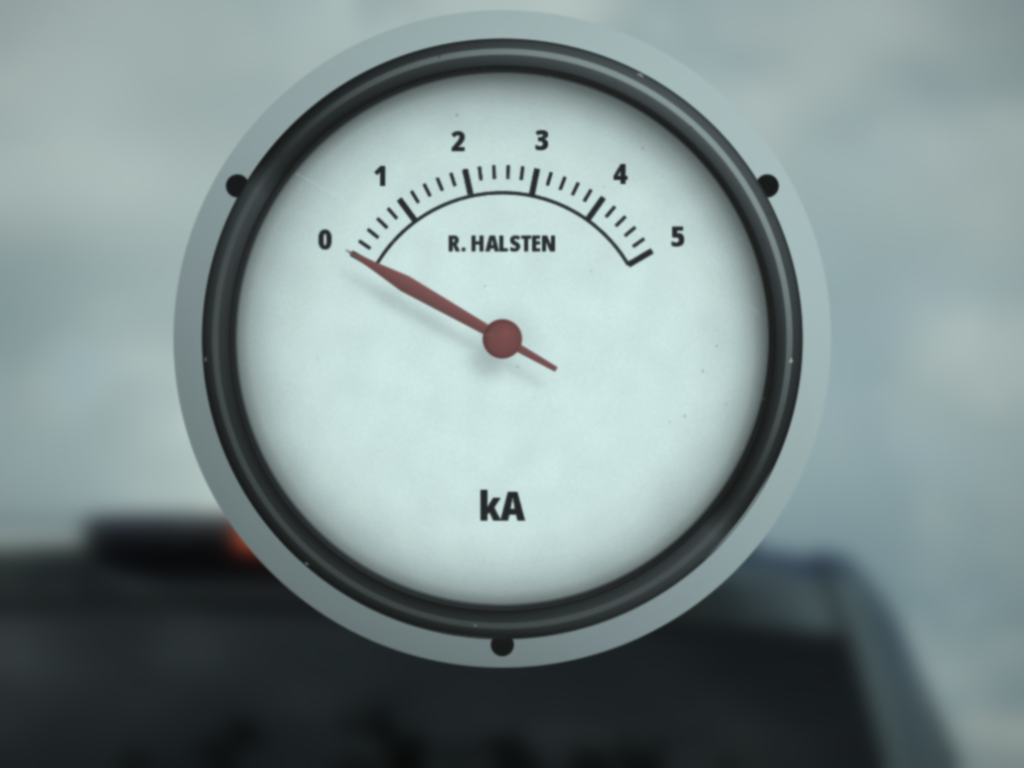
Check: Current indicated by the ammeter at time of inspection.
0 kA
